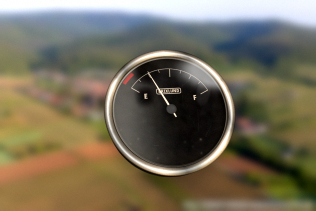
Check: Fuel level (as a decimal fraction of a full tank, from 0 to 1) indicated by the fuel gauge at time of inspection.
0.25
